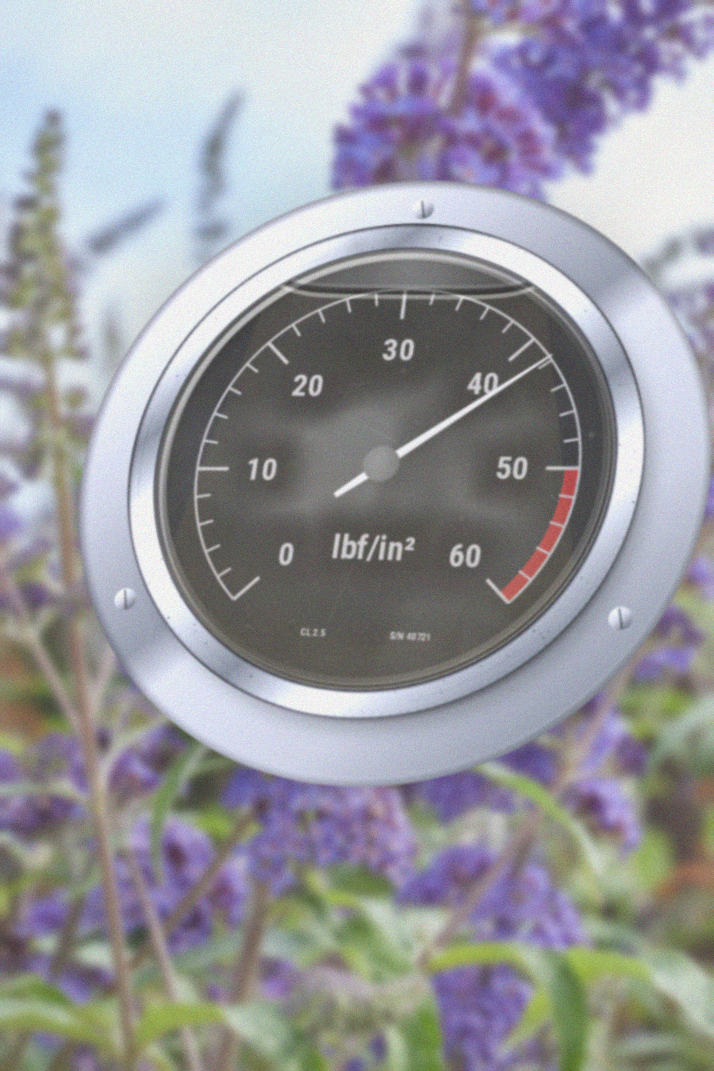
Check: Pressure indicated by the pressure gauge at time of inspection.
42 psi
